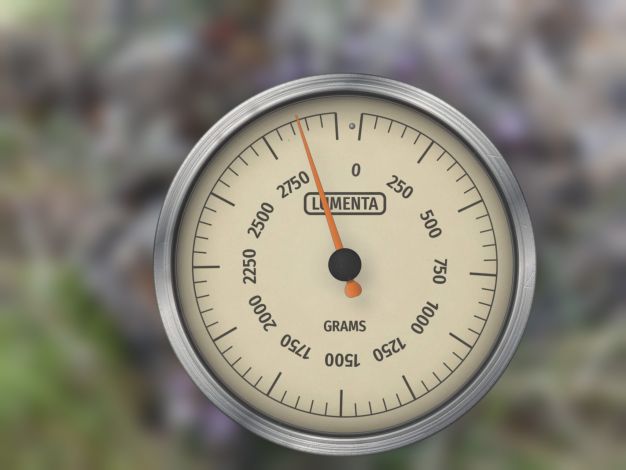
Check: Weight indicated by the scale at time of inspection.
2875 g
